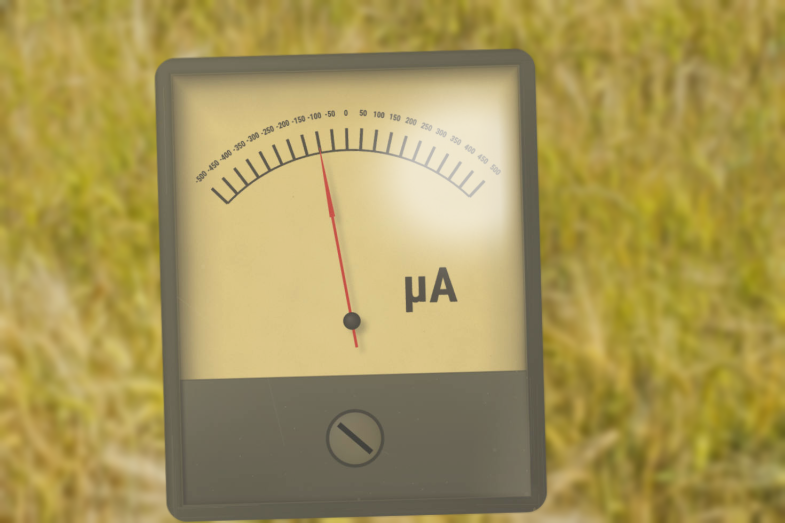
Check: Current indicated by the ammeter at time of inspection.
-100 µA
